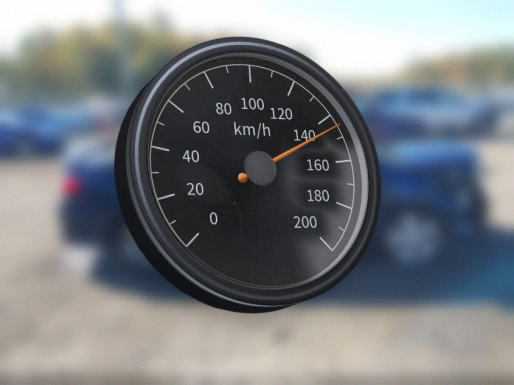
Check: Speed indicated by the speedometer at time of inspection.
145 km/h
